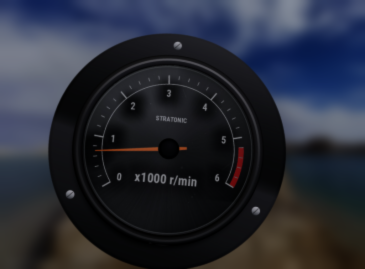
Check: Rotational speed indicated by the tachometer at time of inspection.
700 rpm
